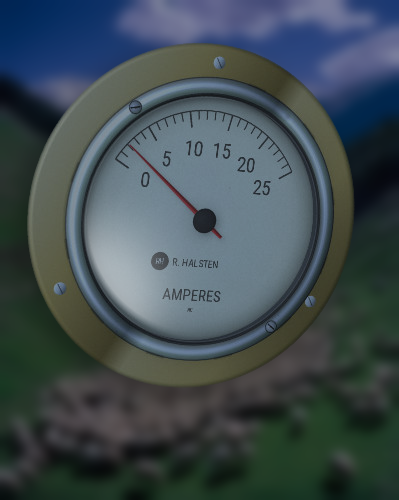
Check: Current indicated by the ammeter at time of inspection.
2 A
